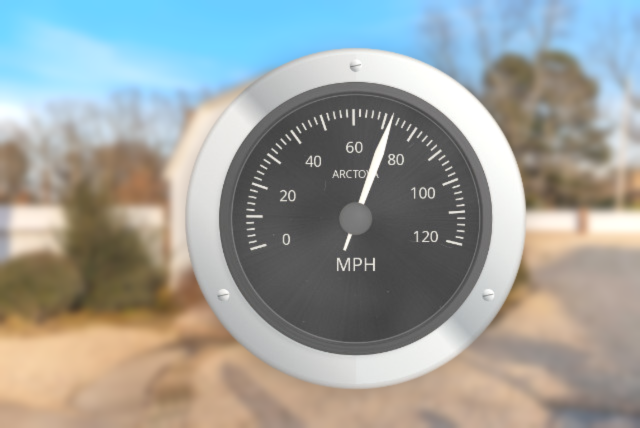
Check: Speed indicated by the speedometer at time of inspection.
72 mph
